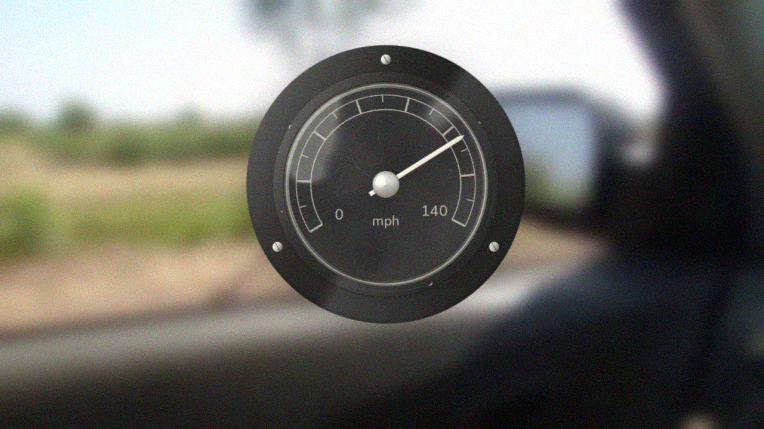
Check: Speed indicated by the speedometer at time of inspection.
105 mph
